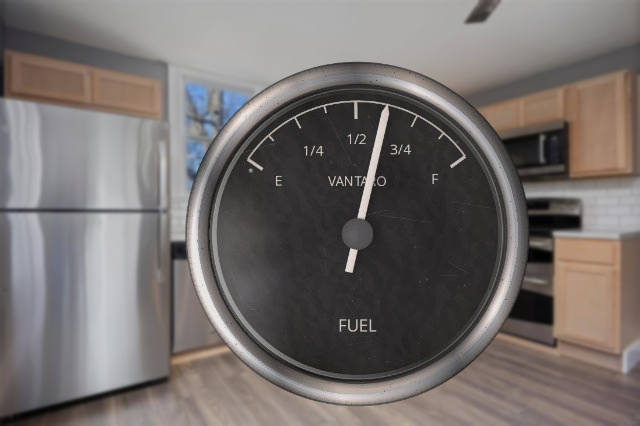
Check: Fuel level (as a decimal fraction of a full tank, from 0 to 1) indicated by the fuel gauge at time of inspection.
0.625
